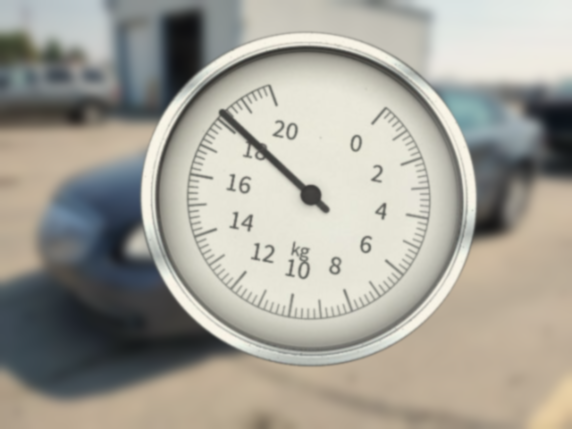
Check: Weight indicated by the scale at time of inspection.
18.2 kg
